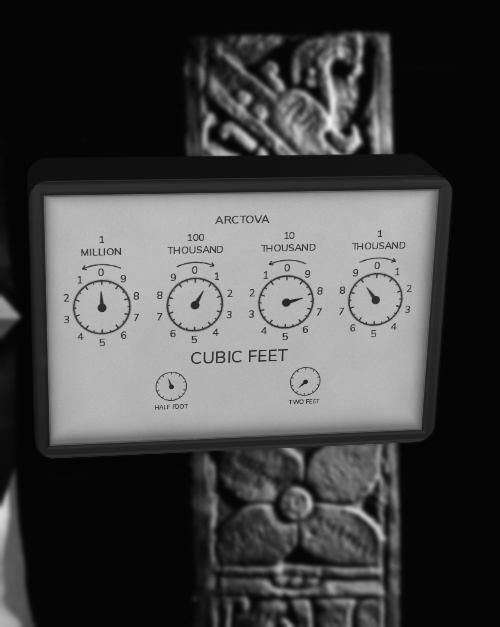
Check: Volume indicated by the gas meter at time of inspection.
7900 ft³
